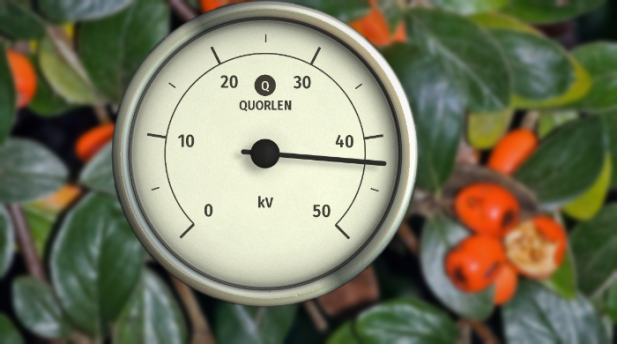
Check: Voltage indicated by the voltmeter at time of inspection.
42.5 kV
